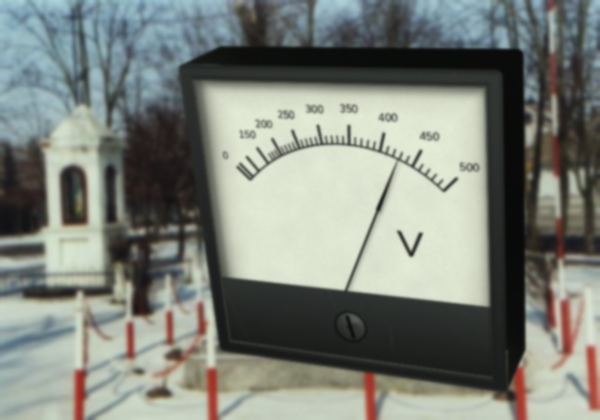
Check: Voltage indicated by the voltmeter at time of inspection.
430 V
